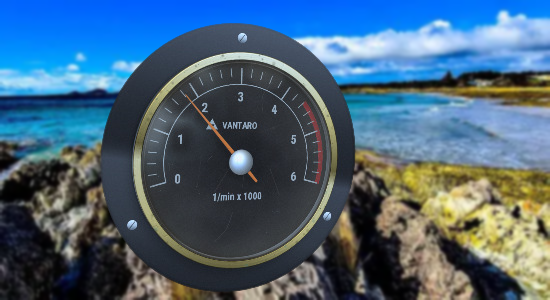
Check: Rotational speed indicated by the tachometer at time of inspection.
1800 rpm
